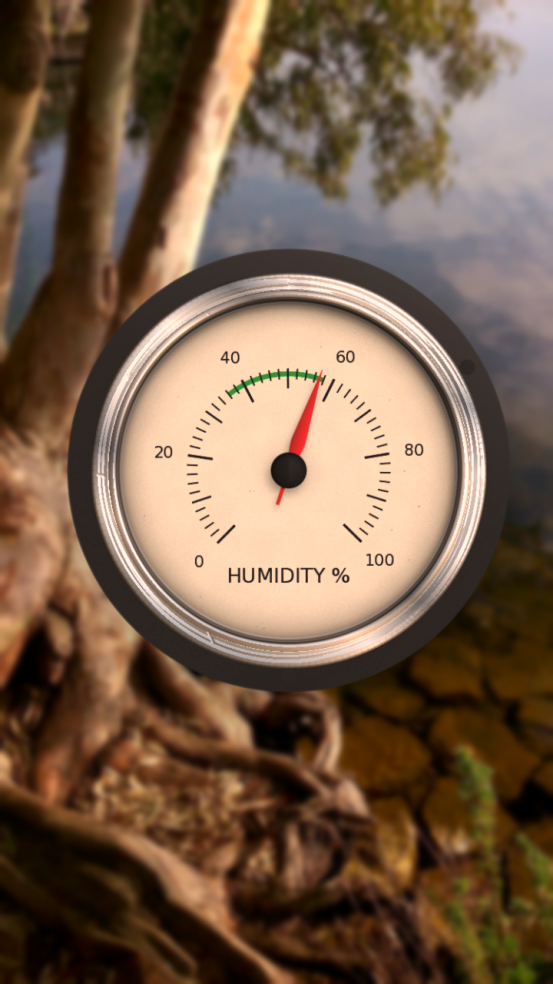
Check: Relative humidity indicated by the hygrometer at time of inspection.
57 %
